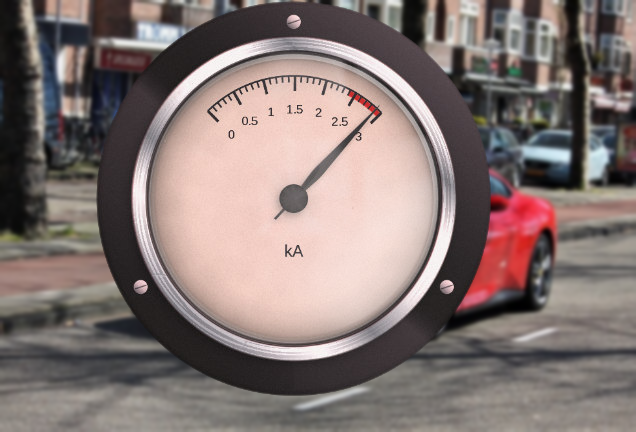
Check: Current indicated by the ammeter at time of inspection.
2.9 kA
